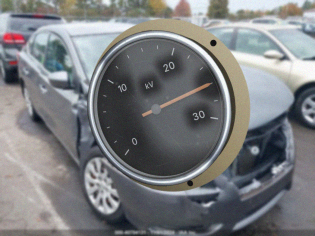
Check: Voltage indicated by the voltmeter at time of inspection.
26 kV
